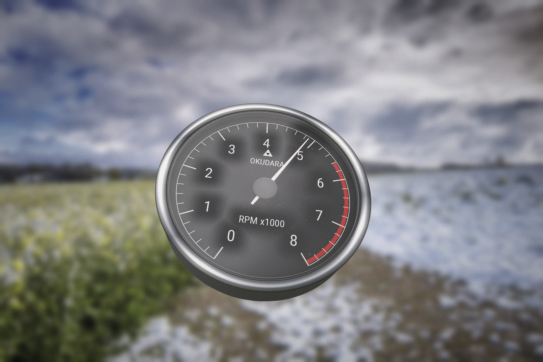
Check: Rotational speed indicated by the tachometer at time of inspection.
4900 rpm
